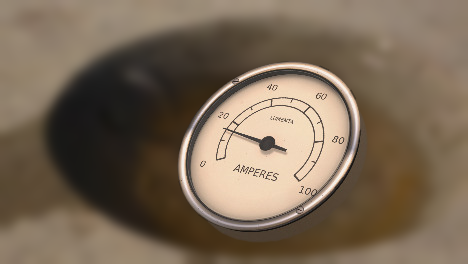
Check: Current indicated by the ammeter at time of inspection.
15 A
